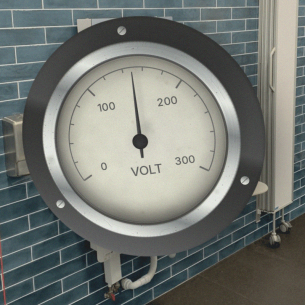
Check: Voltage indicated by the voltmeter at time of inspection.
150 V
